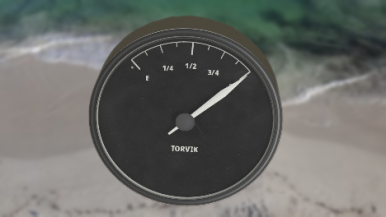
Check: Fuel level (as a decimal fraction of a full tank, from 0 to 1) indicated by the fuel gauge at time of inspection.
1
